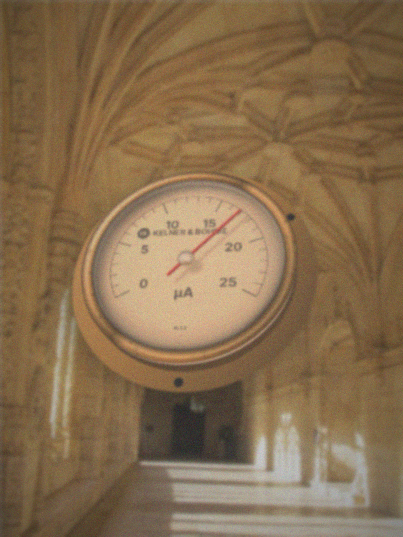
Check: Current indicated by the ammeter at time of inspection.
17 µA
